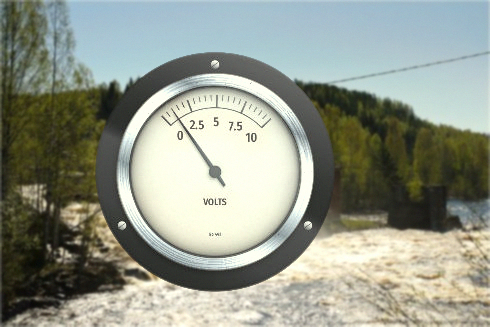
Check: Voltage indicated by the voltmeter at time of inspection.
1 V
